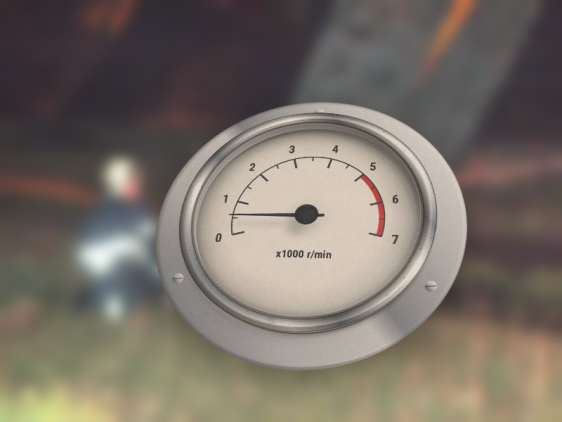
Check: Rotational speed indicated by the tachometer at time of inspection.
500 rpm
